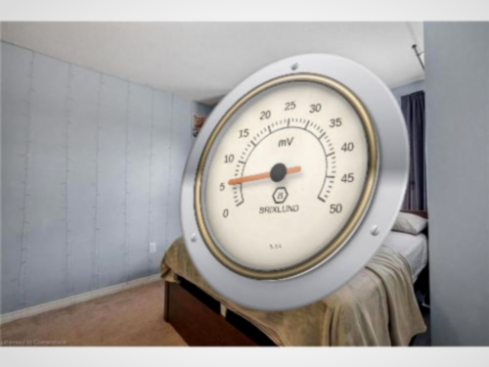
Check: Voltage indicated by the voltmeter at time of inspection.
5 mV
